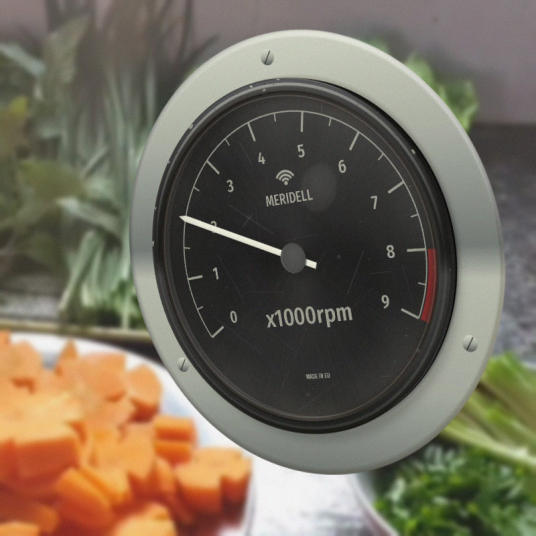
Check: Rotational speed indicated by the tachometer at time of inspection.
2000 rpm
